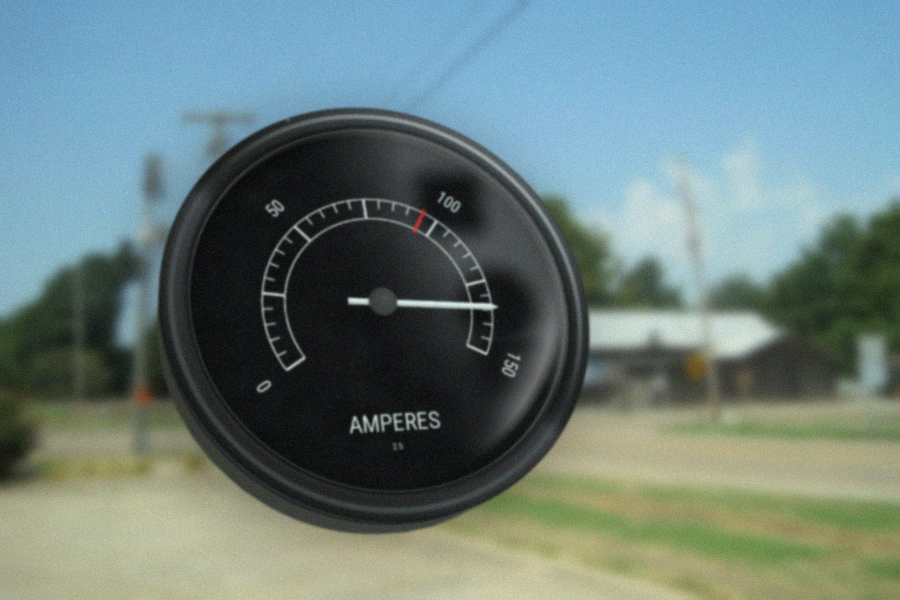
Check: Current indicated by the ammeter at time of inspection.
135 A
